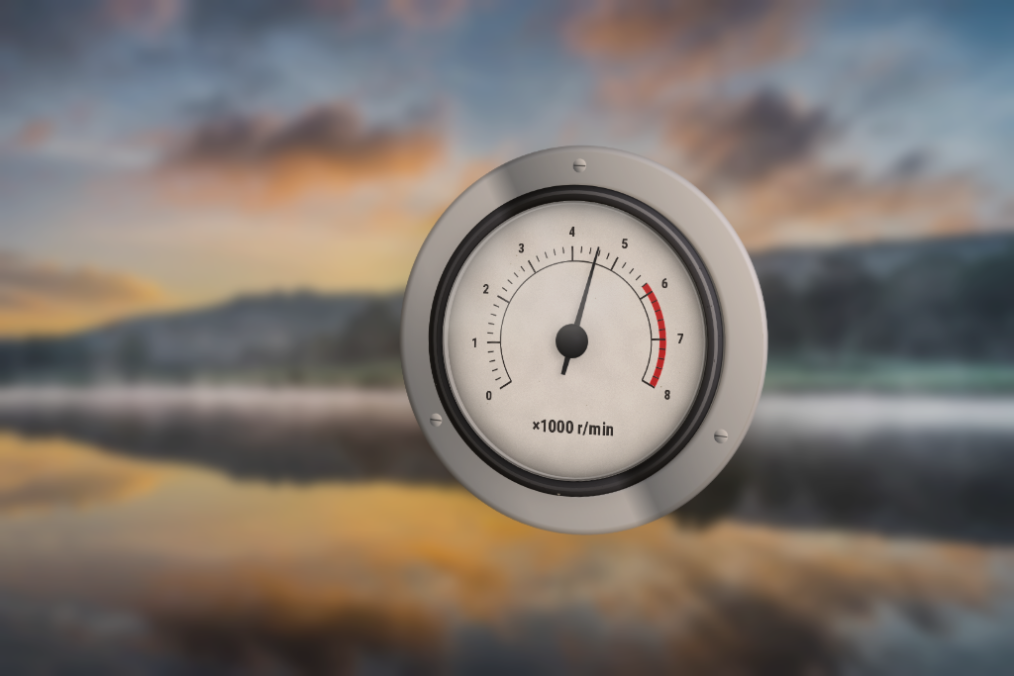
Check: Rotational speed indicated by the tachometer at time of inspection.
4600 rpm
